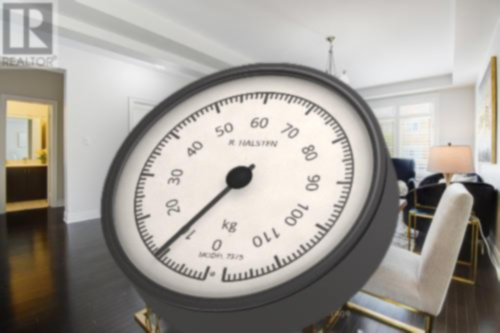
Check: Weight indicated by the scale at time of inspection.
10 kg
